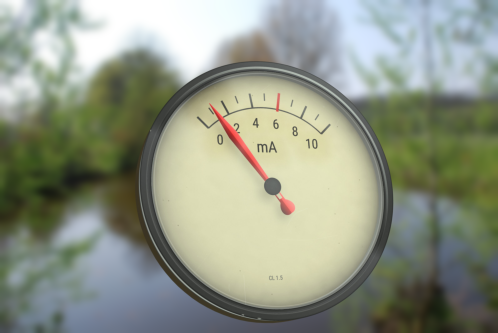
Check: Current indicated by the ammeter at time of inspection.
1 mA
